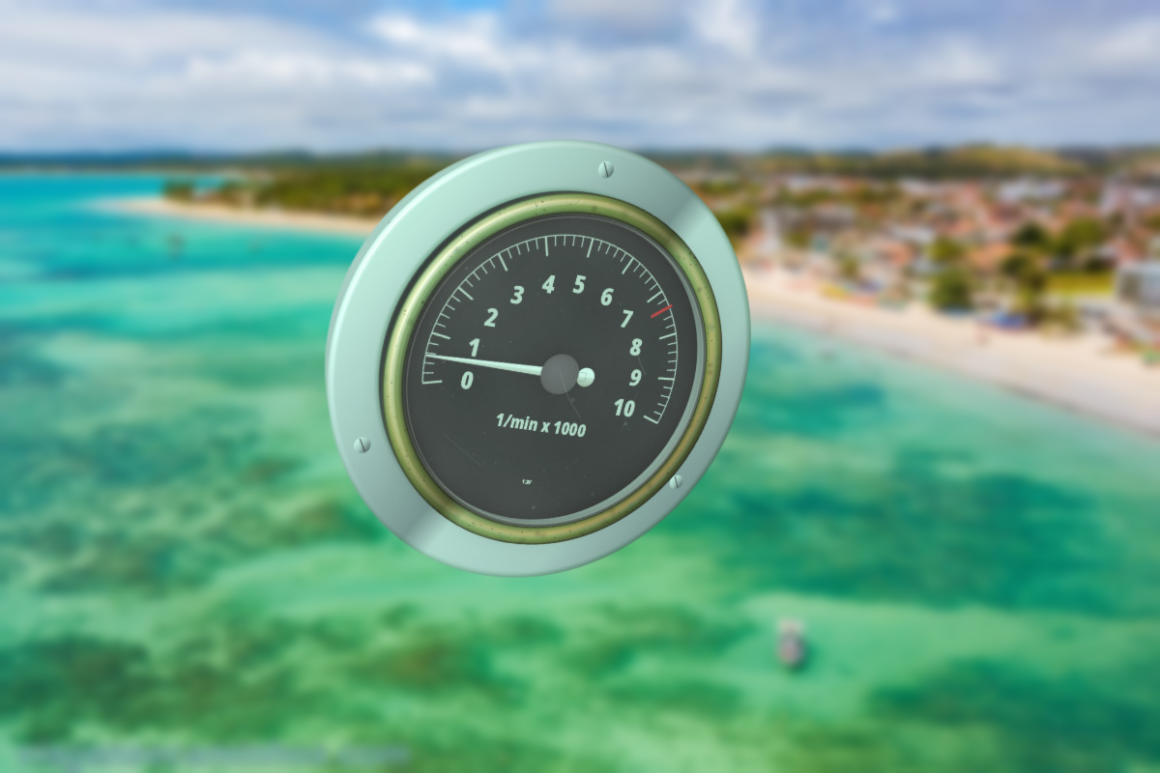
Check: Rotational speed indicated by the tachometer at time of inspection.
600 rpm
